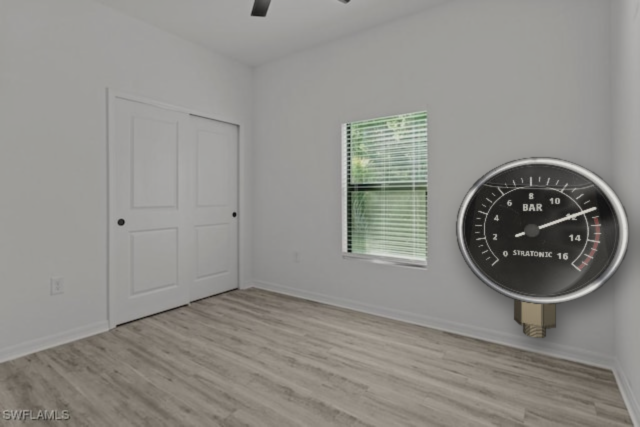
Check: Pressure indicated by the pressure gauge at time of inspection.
12 bar
